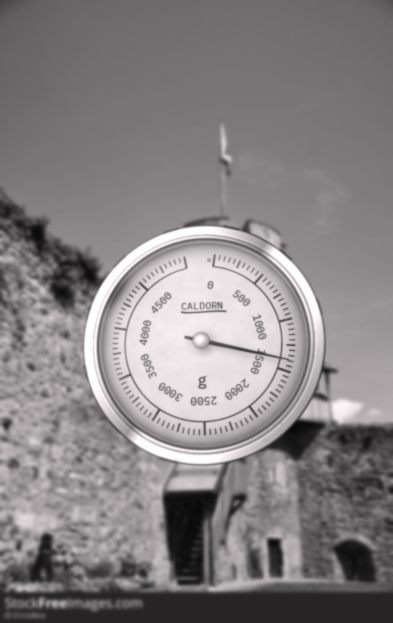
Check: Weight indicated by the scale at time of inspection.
1400 g
